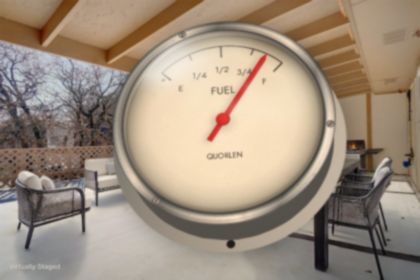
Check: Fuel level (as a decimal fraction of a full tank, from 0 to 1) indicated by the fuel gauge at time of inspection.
0.875
